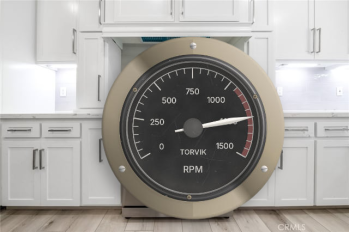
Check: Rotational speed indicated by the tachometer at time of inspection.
1250 rpm
